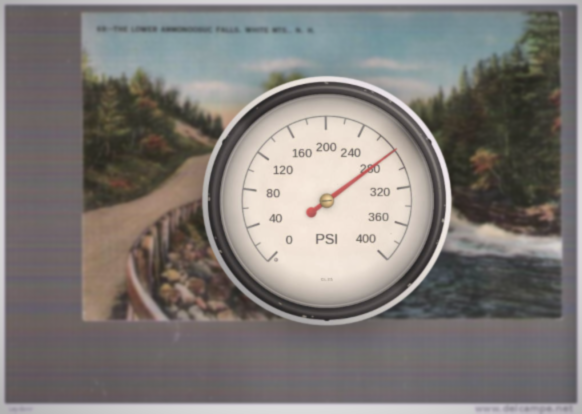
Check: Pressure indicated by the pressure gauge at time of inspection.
280 psi
